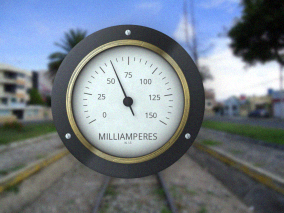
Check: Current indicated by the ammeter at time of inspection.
60 mA
